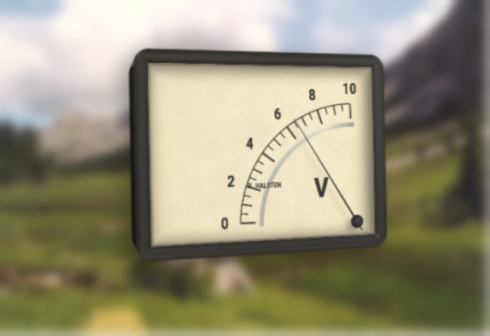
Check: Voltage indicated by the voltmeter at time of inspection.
6.5 V
